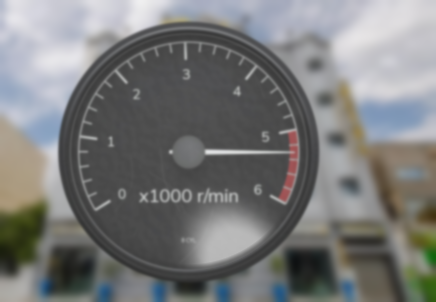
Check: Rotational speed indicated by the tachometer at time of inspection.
5300 rpm
